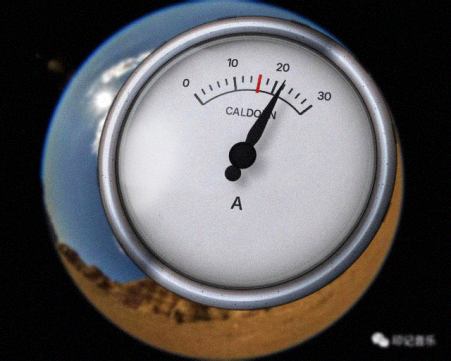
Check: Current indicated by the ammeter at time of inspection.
22 A
